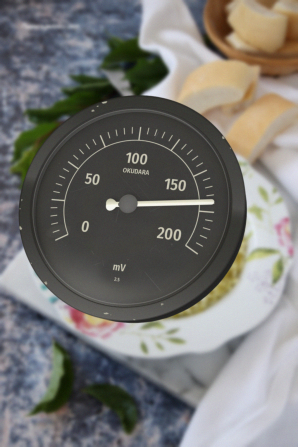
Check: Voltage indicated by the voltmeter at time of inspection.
170 mV
